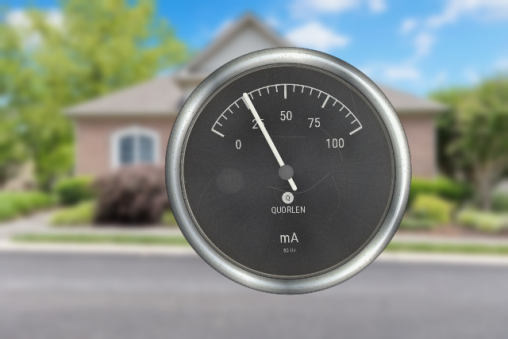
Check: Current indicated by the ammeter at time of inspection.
27.5 mA
